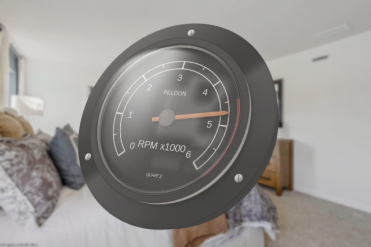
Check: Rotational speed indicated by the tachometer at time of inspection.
4750 rpm
